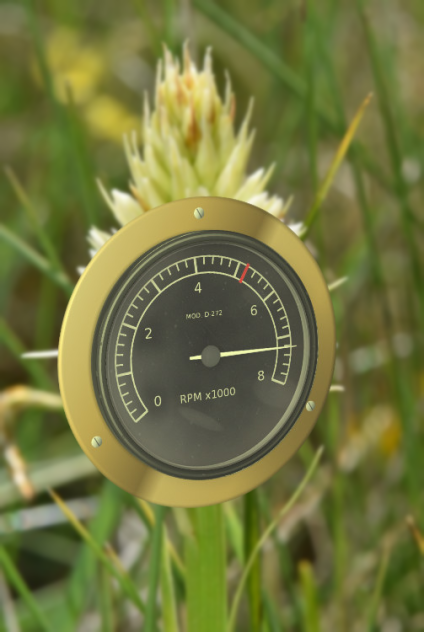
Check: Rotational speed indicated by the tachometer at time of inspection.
7200 rpm
